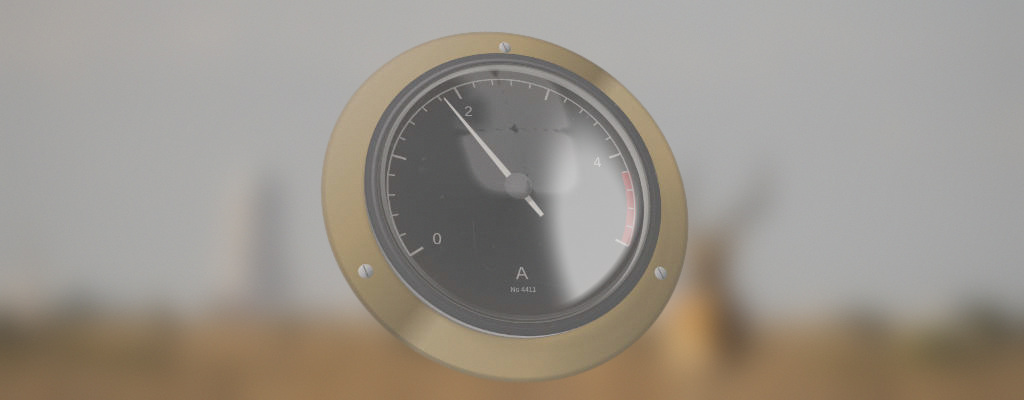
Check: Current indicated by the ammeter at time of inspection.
1.8 A
